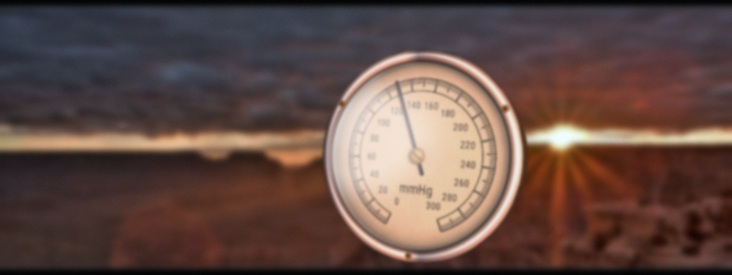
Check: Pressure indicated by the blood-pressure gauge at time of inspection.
130 mmHg
